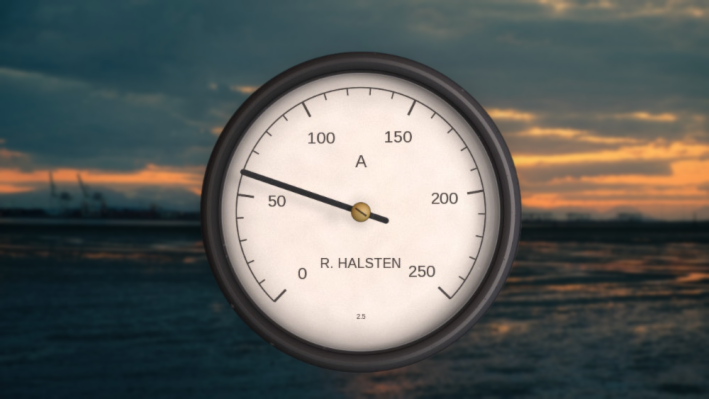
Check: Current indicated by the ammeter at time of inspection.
60 A
